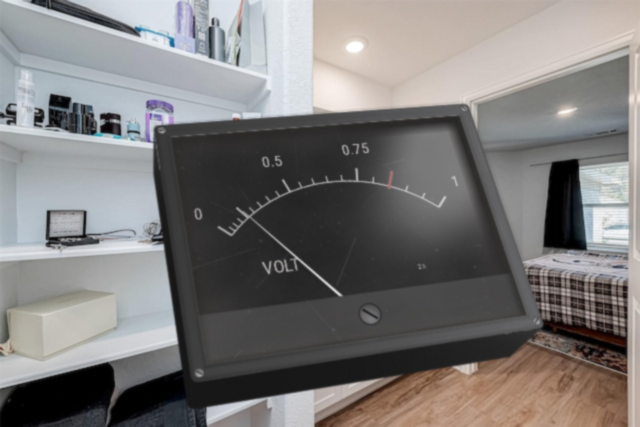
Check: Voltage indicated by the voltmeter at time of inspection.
0.25 V
